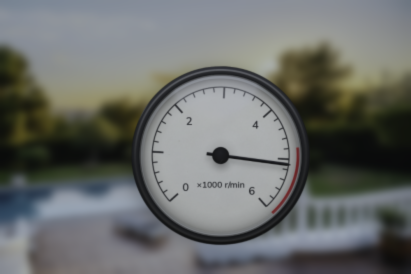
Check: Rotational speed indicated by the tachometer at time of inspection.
5100 rpm
